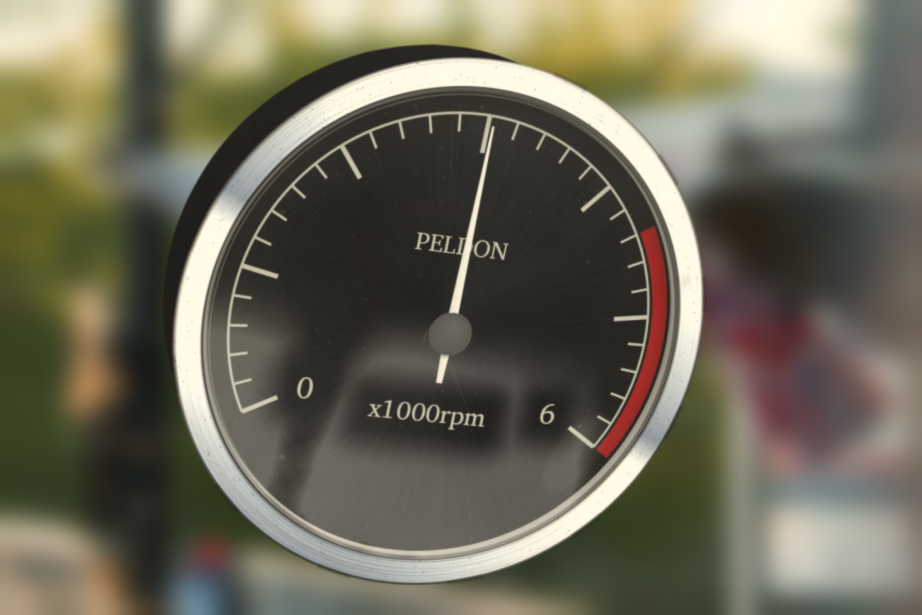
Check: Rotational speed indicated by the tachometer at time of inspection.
3000 rpm
